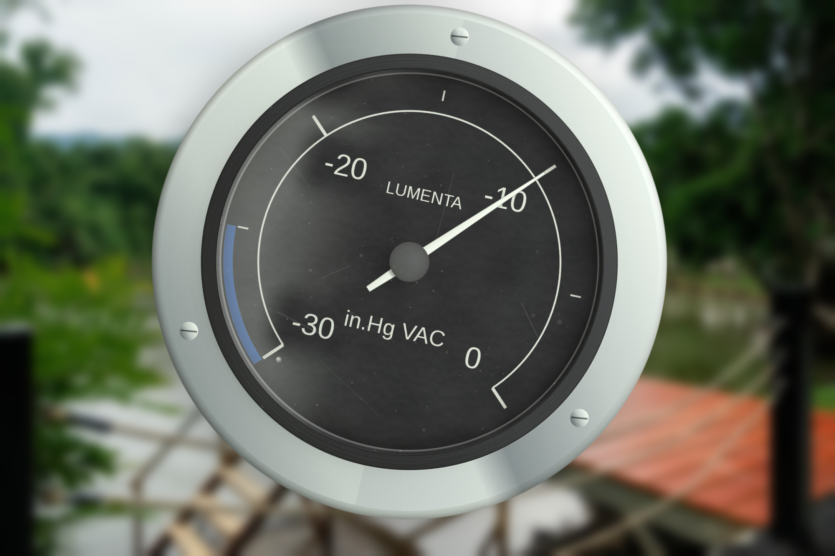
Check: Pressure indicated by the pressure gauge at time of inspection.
-10 inHg
